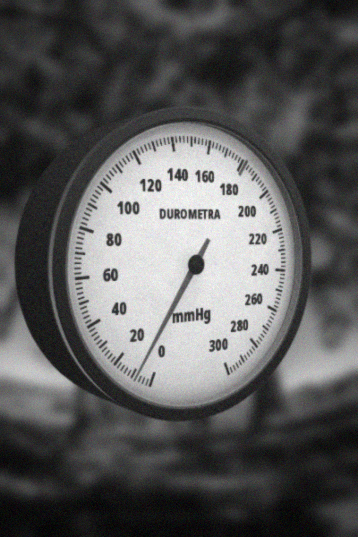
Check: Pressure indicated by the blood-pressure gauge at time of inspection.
10 mmHg
